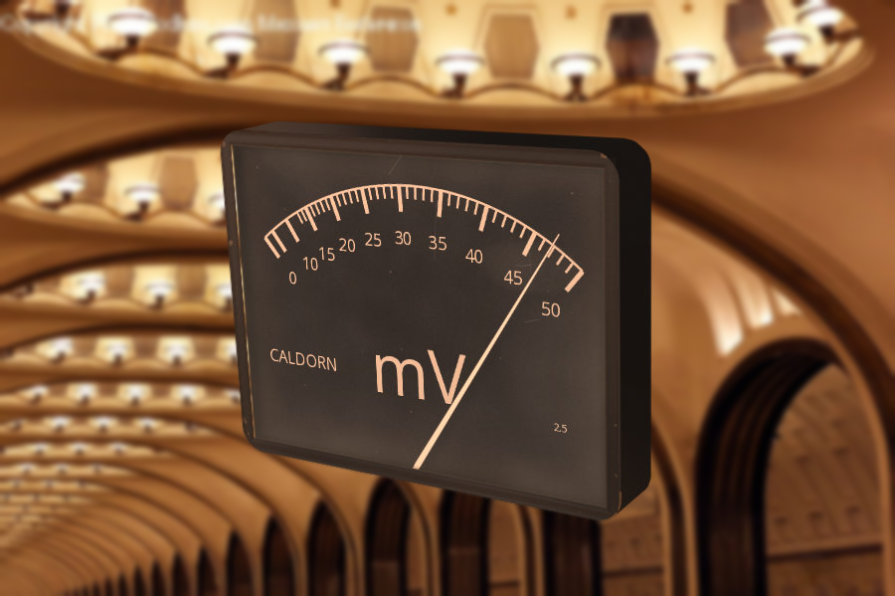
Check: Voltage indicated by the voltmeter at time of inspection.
47 mV
